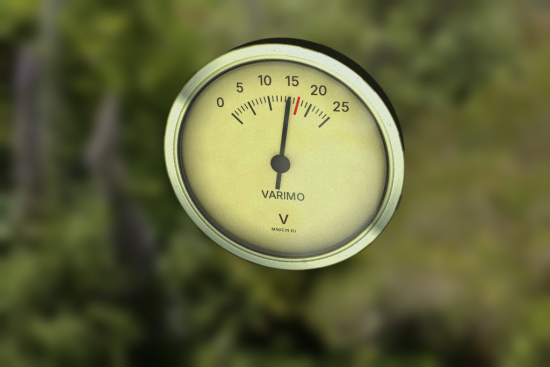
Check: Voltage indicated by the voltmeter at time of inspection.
15 V
